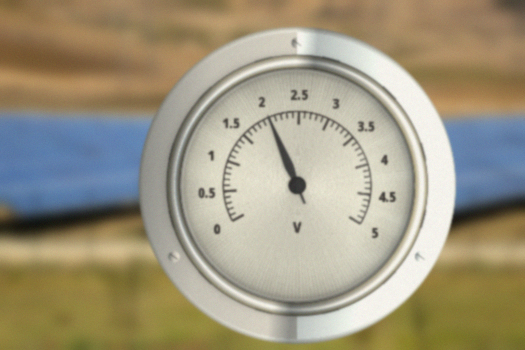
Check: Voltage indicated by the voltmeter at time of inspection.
2 V
